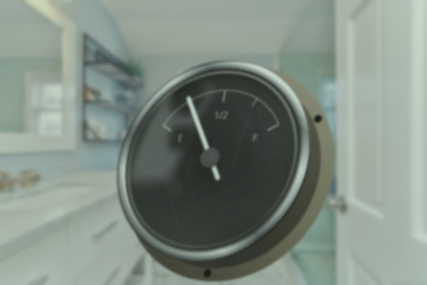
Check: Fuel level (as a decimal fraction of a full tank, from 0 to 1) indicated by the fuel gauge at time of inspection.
0.25
